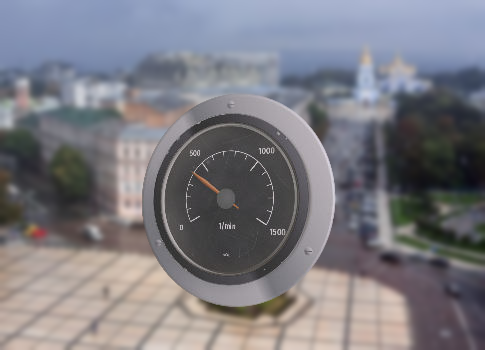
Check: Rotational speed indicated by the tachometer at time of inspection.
400 rpm
